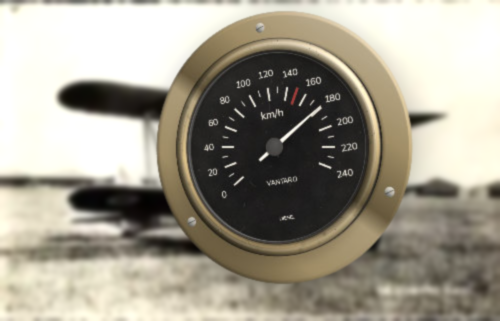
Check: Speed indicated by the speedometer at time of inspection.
180 km/h
